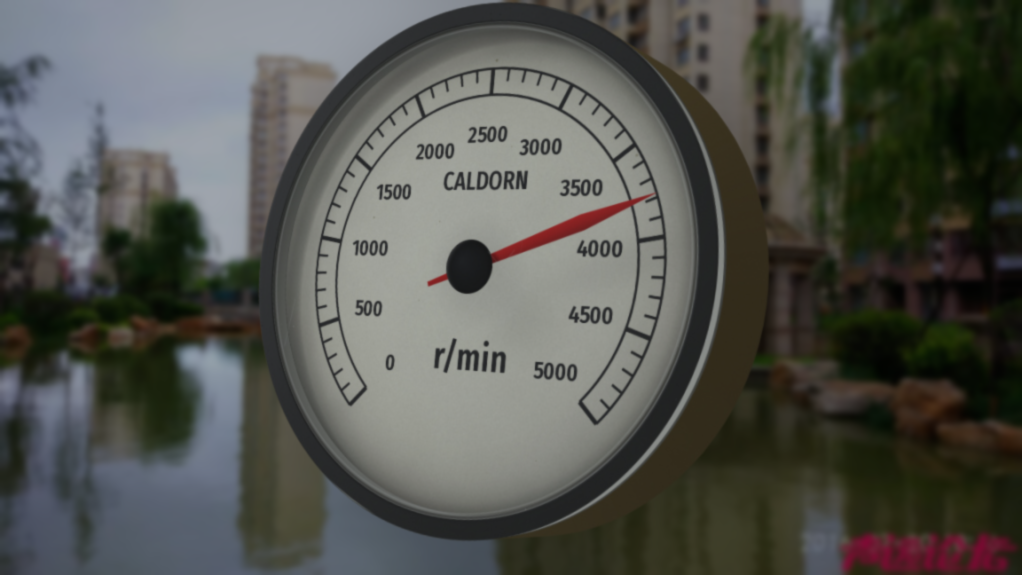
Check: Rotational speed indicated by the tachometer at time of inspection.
3800 rpm
